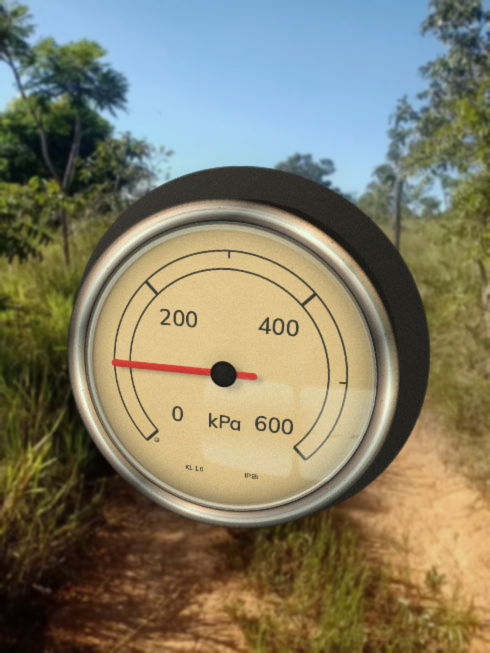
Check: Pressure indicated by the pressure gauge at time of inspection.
100 kPa
